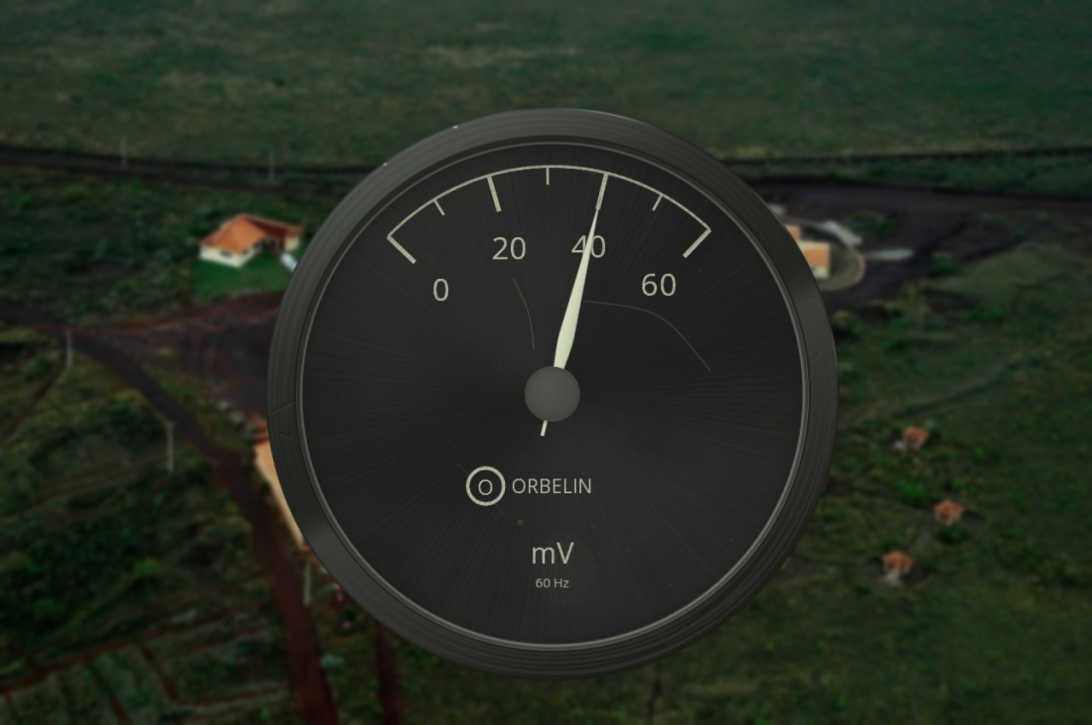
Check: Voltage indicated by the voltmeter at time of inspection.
40 mV
